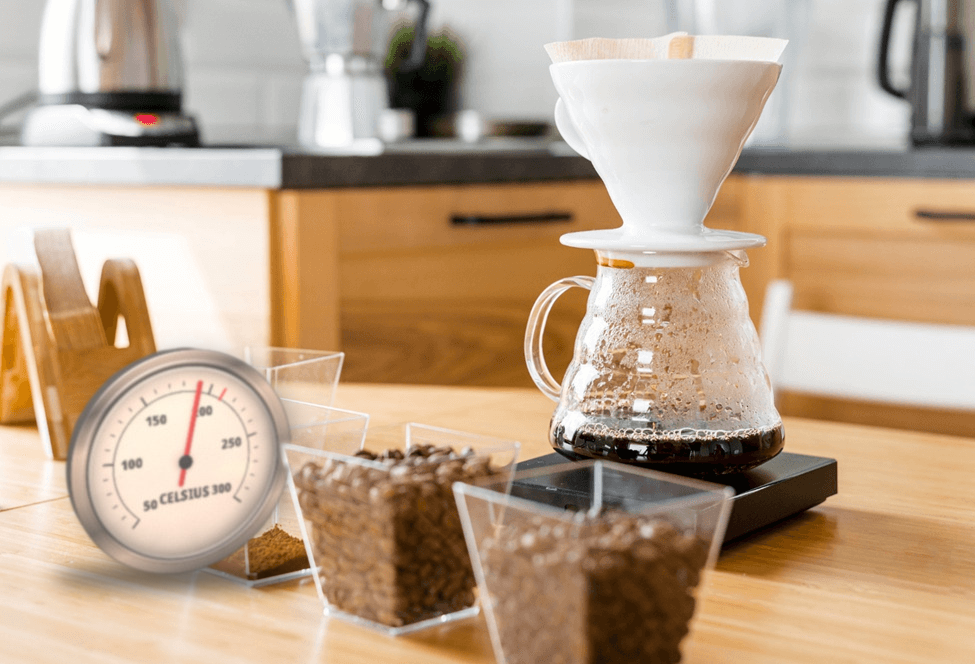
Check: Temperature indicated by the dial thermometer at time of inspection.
190 °C
